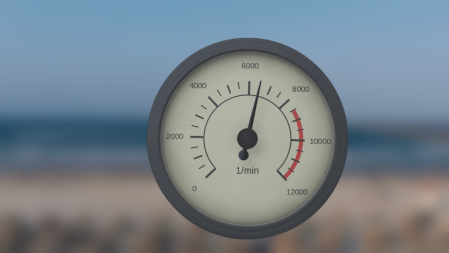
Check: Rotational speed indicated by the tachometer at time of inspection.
6500 rpm
